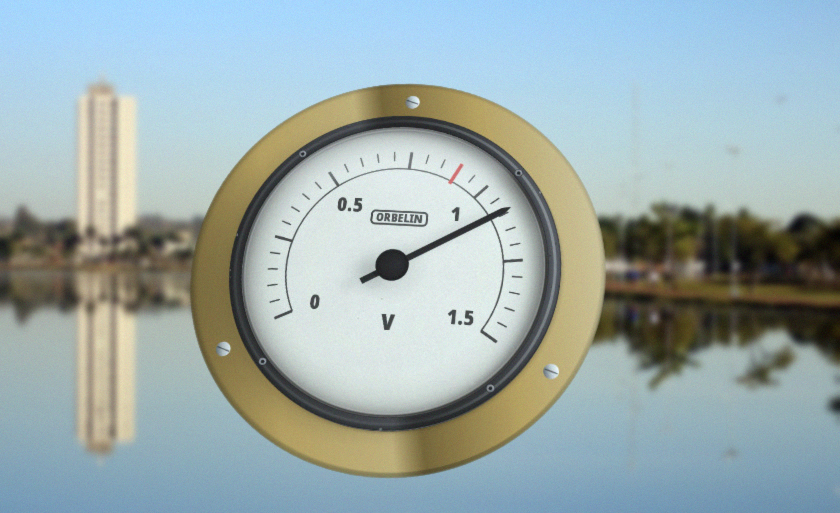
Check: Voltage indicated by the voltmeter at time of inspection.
1.1 V
